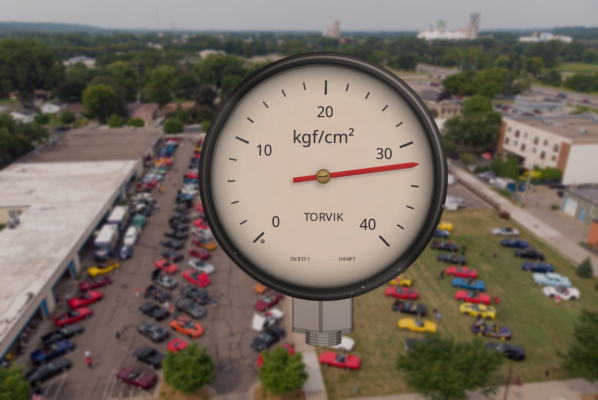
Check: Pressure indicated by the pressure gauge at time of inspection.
32 kg/cm²
